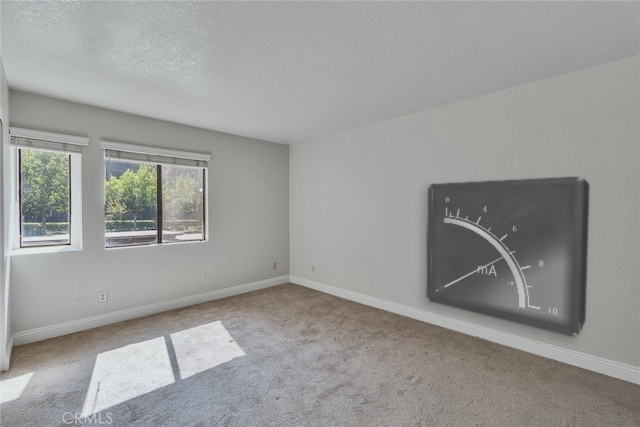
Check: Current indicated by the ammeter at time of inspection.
7 mA
